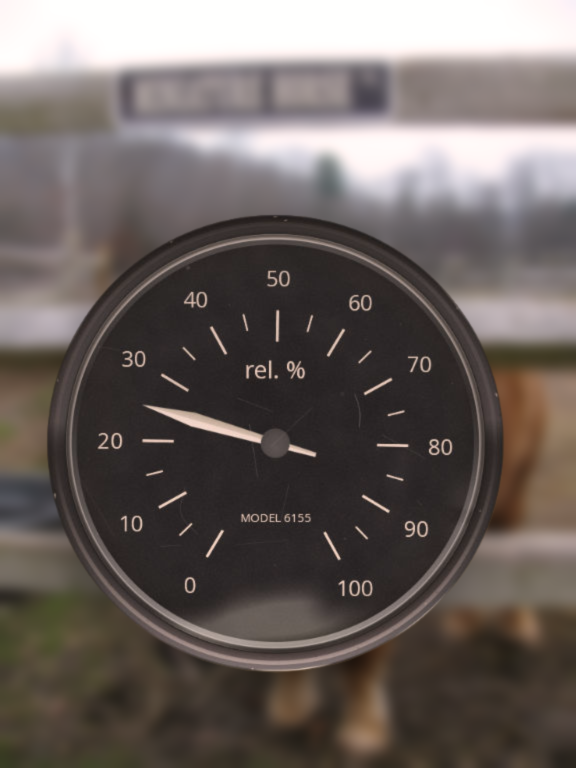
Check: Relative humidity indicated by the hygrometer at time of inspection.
25 %
